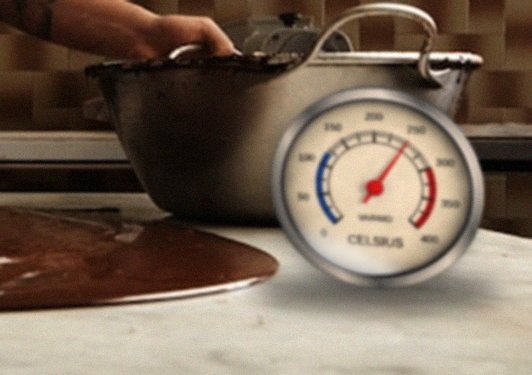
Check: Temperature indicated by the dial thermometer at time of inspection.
250 °C
